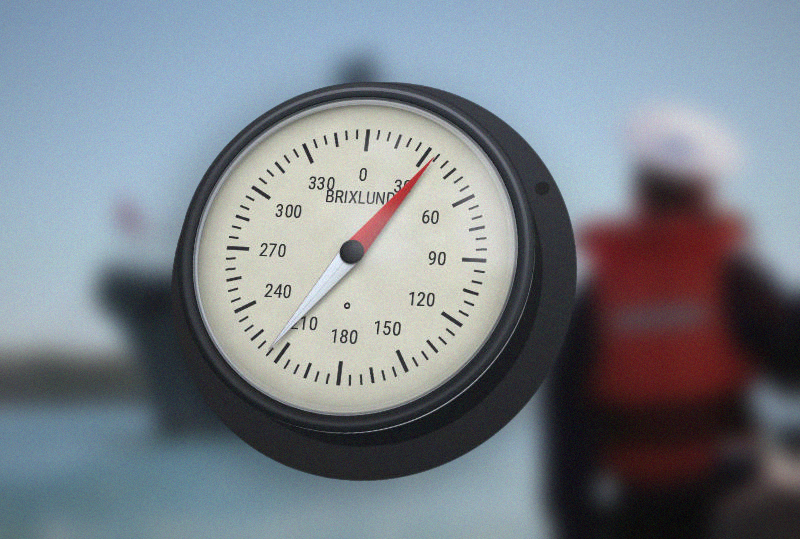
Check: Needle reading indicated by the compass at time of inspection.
35 °
